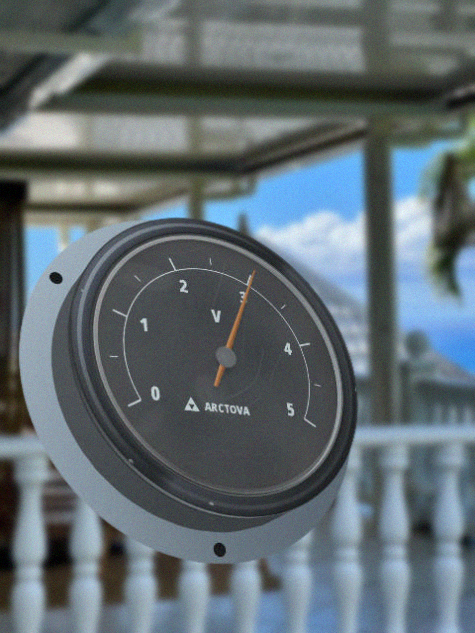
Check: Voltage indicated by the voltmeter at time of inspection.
3 V
